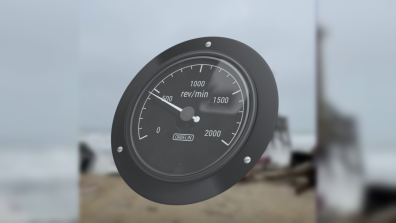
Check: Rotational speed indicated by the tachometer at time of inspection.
450 rpm
